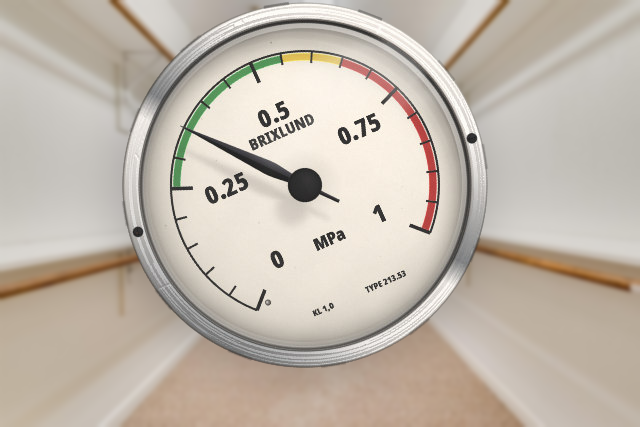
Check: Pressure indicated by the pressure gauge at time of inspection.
0.35 MPa
